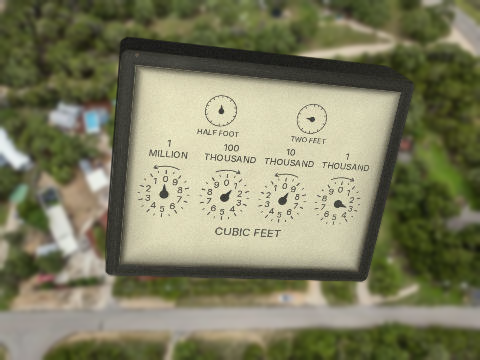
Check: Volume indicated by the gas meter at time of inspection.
9300 ft³
